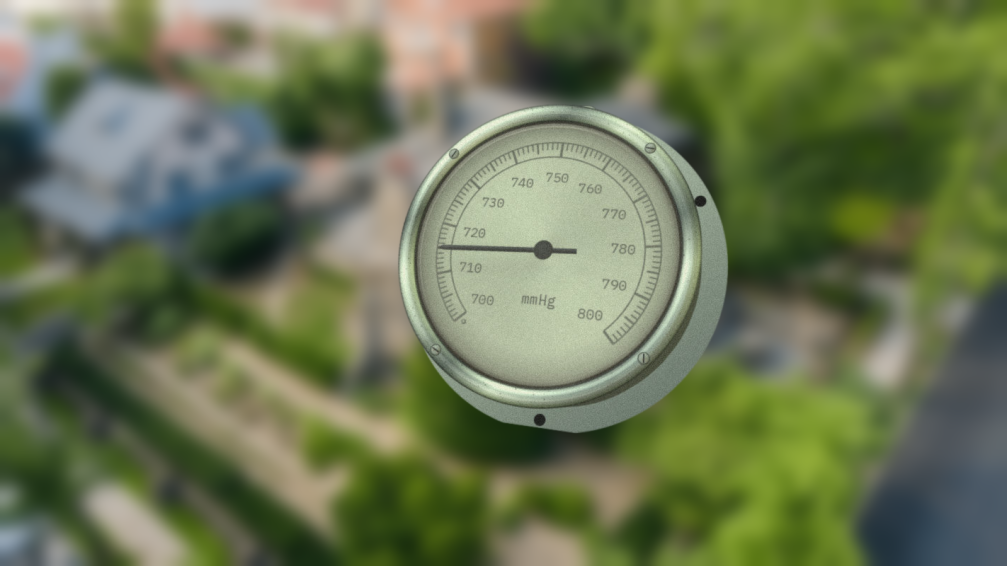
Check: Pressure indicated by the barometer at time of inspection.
715 mmHg
